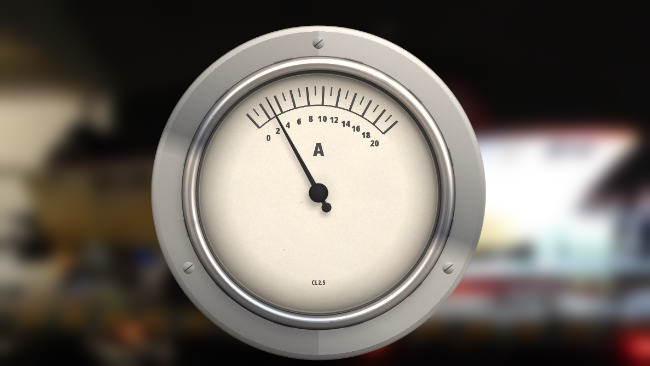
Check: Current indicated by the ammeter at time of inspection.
3 A
